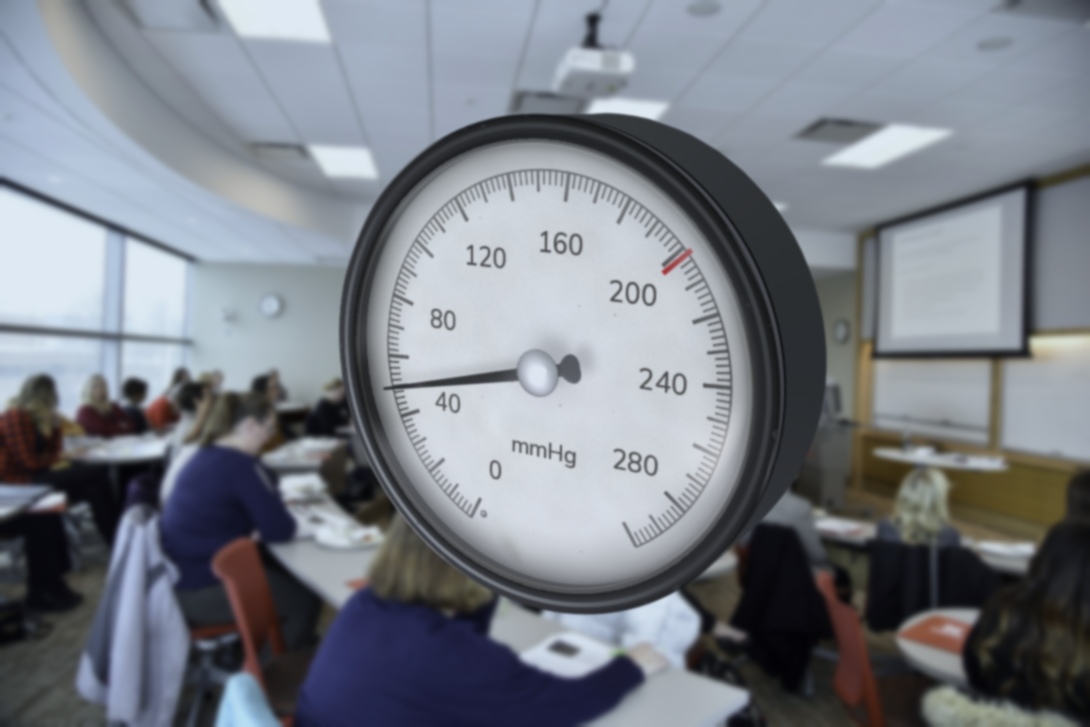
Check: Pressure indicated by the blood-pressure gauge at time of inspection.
50 mmHg
